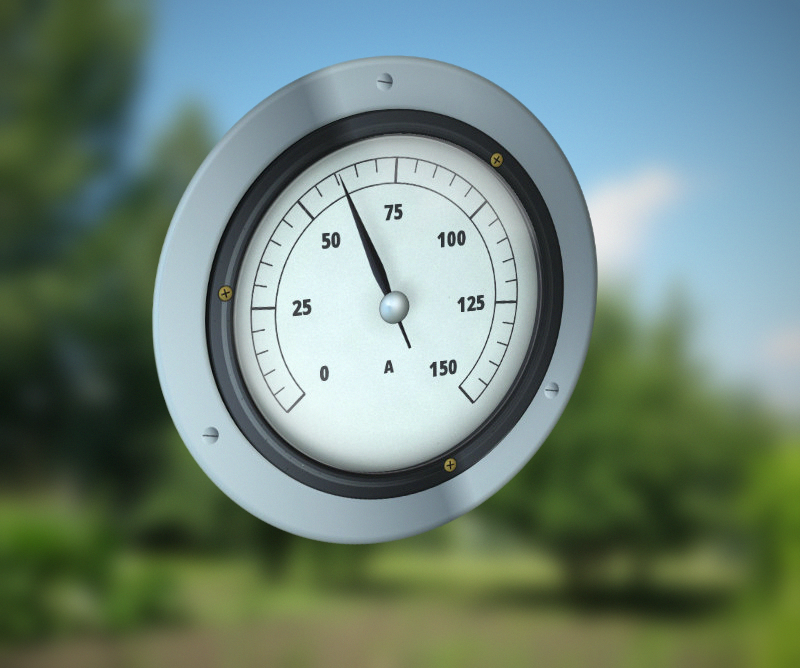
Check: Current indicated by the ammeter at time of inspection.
60 A
